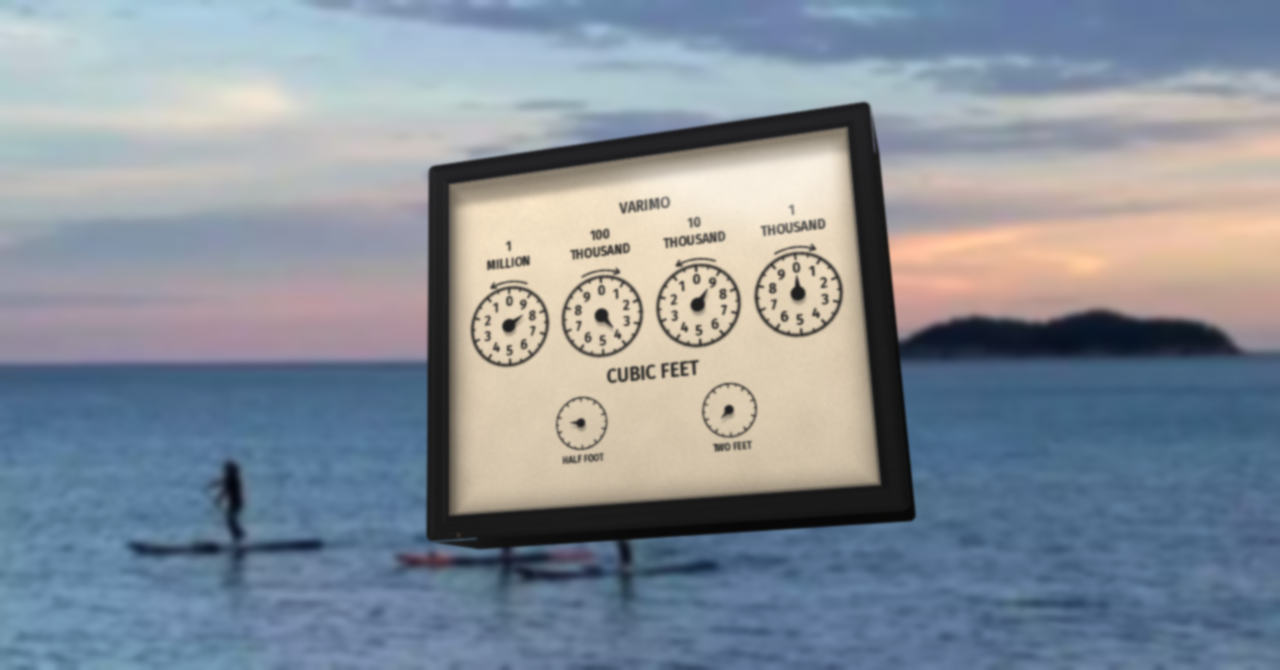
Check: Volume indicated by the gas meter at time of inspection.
839000 ft³
